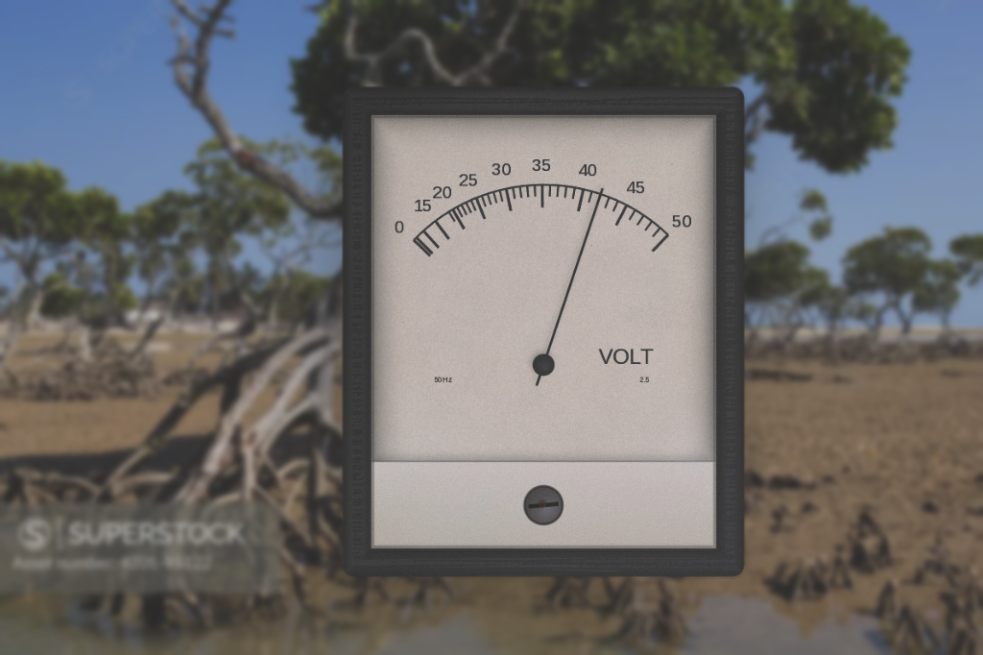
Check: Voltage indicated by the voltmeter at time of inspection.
42 V
